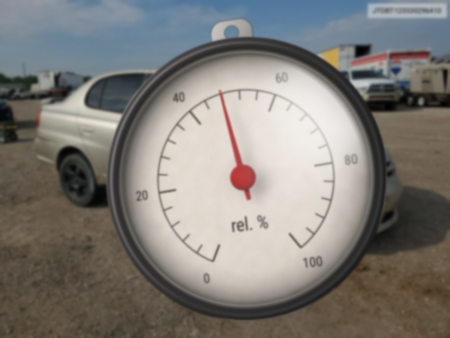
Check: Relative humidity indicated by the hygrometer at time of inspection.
48 %
